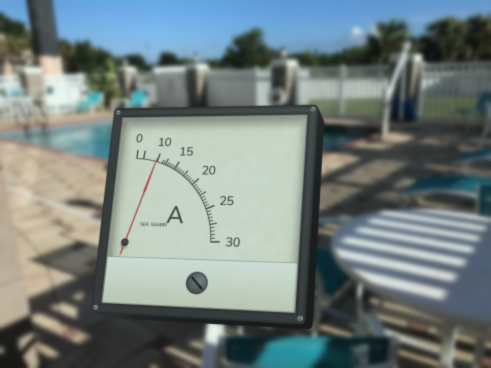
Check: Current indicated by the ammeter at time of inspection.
10 A
